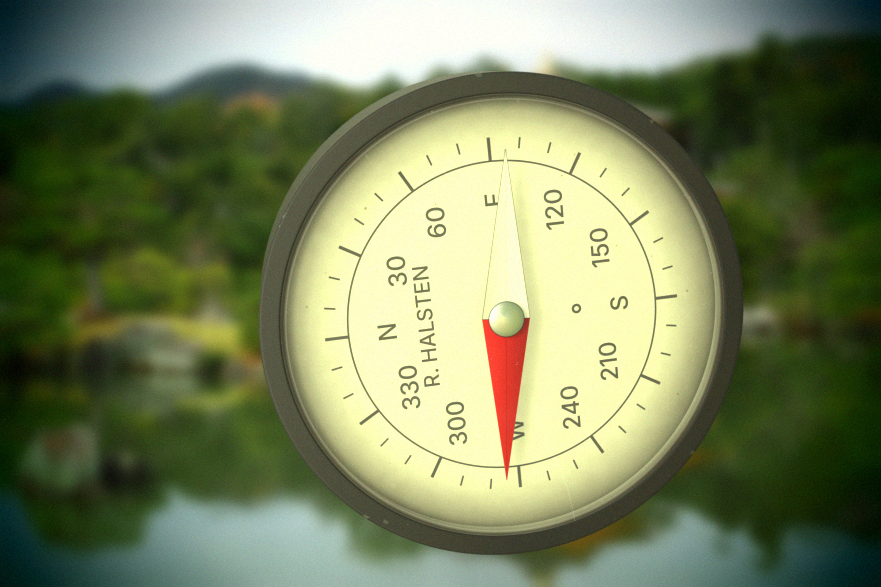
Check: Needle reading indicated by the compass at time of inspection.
275 °
